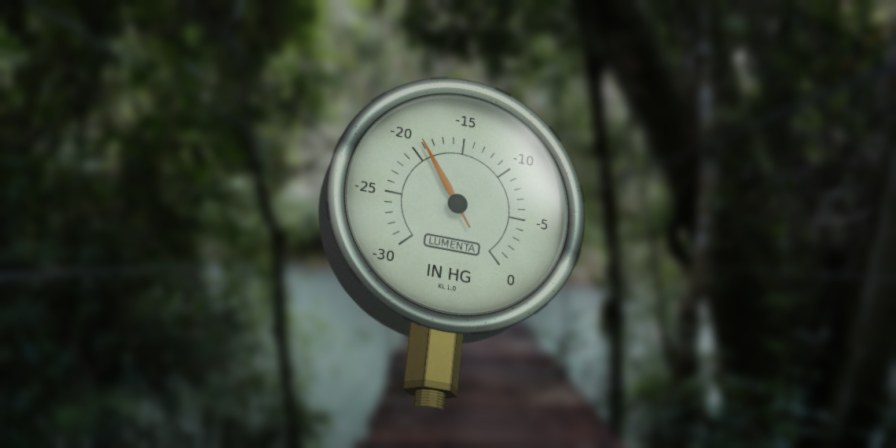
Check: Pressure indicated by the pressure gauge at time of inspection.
-19 inHg
